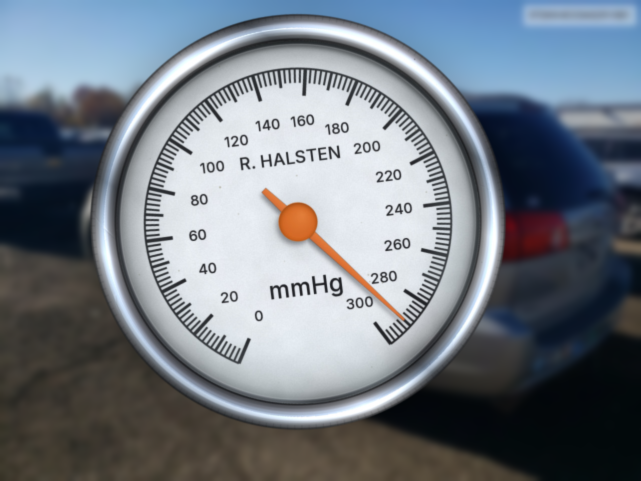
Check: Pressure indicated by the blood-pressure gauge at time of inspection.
290 mmHg
